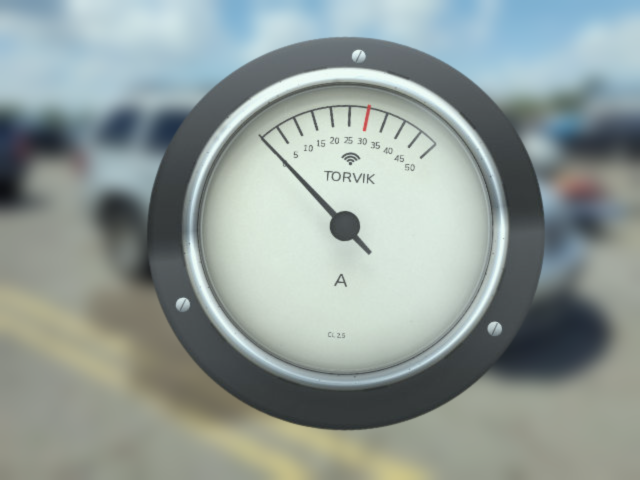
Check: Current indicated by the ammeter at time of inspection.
0 A
